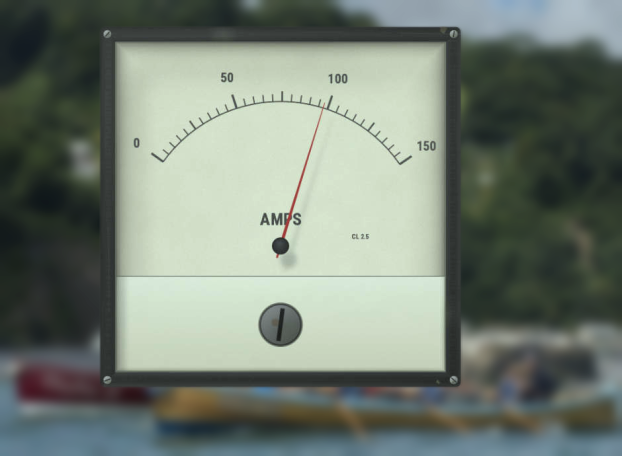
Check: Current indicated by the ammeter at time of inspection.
97.5 A
